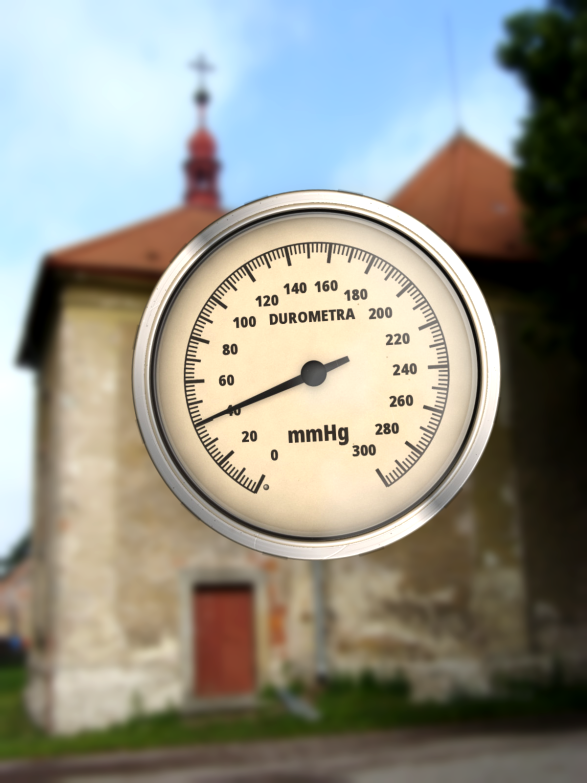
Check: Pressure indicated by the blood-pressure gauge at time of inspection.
40 mmHg
